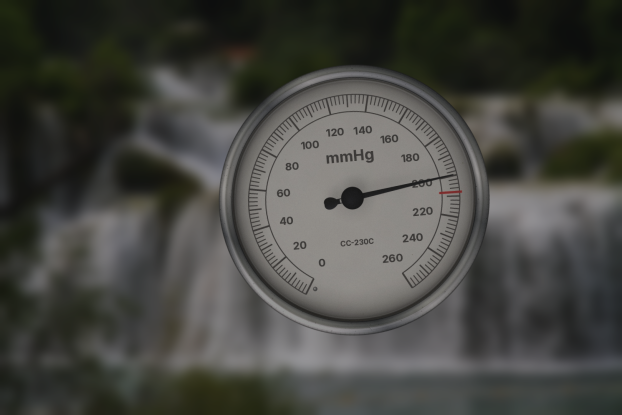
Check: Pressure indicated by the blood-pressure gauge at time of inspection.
200 mmHg
